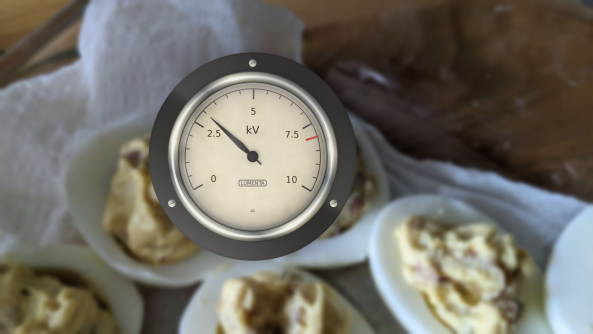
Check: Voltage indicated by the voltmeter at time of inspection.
3 kV
